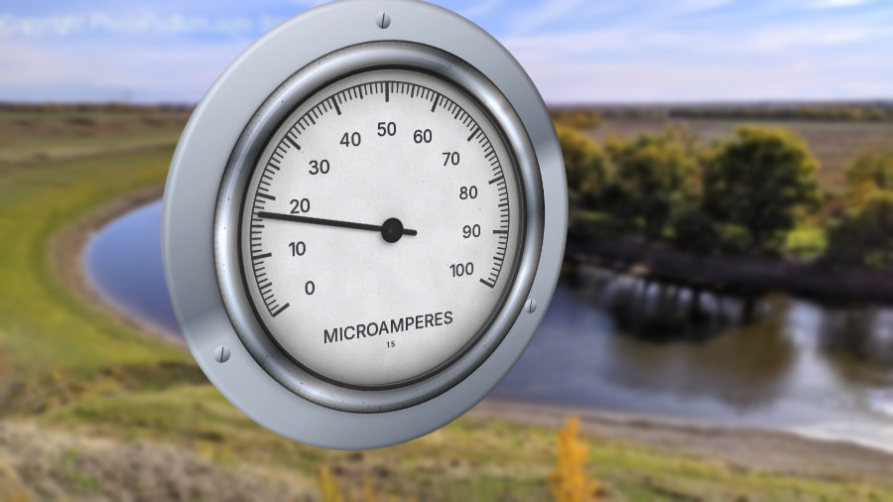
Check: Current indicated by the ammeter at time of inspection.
17 µA
